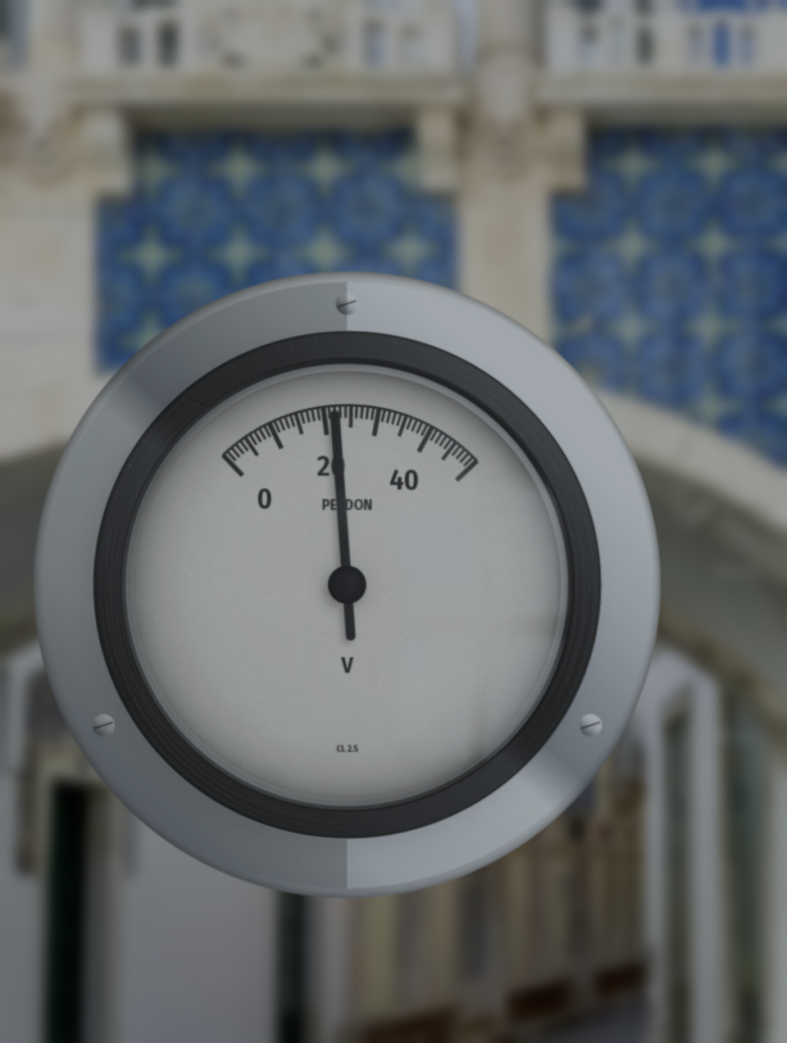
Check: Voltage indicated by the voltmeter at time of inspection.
22 V
